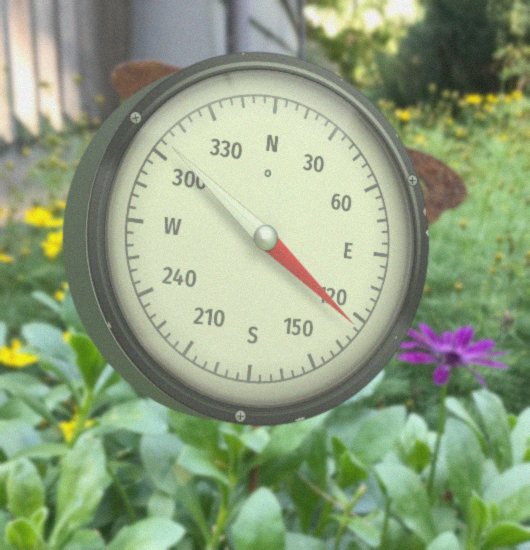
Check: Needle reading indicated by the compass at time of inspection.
125 °
